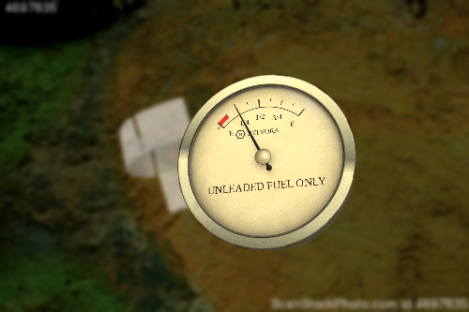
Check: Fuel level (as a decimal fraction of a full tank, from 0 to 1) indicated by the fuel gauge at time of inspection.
0.25
